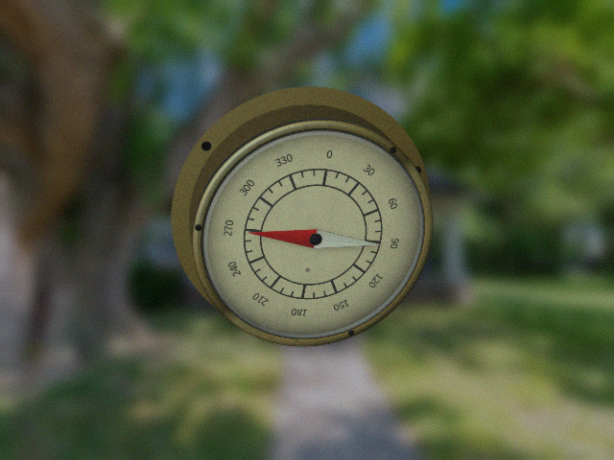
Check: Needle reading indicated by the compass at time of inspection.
270 °
